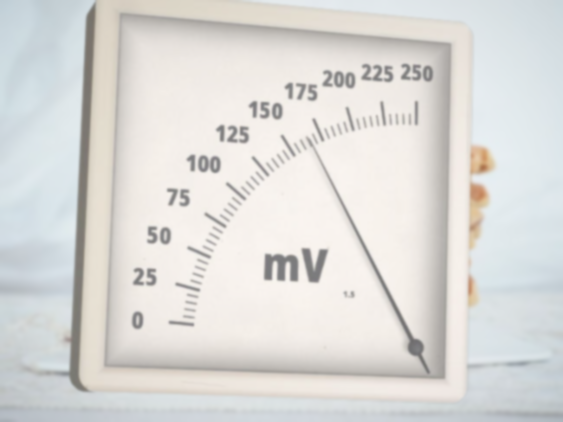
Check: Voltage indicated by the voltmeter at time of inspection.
165 mV
